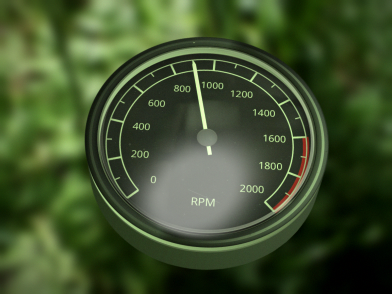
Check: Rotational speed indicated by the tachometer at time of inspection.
900 rpm
